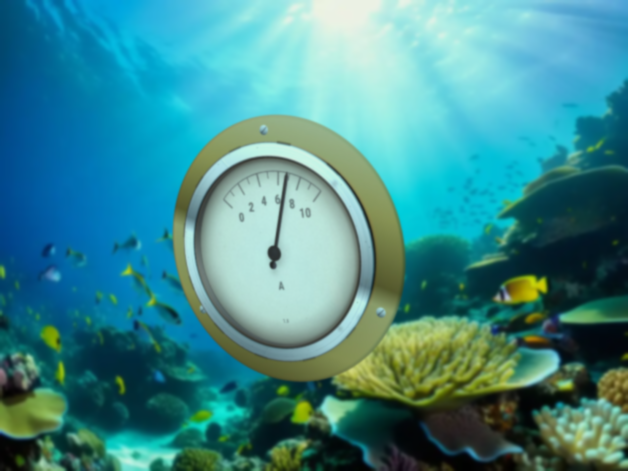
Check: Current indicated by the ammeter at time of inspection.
7 A
